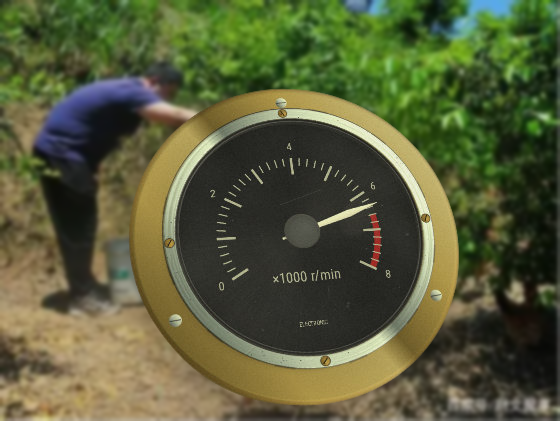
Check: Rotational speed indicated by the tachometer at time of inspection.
6400 rpm
